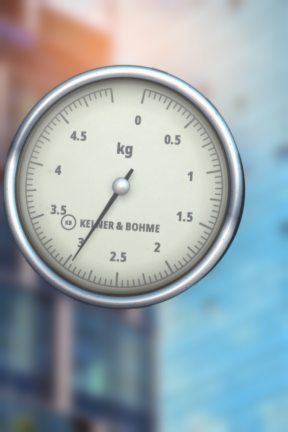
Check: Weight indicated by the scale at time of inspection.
2.95 kg
